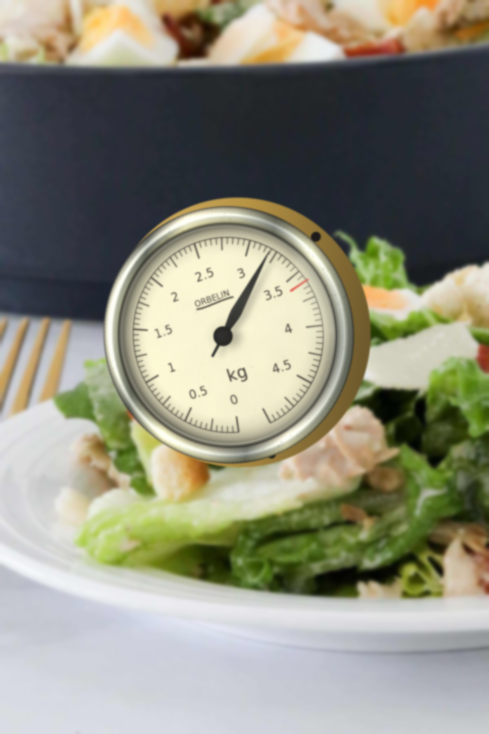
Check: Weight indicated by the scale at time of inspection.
3.2 kg
